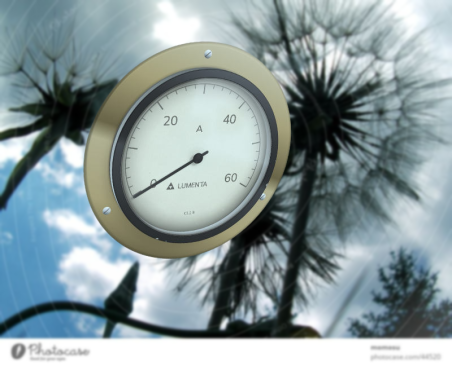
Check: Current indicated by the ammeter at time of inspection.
0 A
